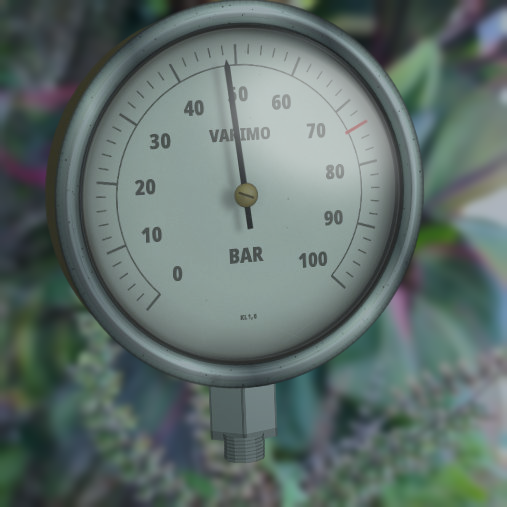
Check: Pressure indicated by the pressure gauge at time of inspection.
48 bar
